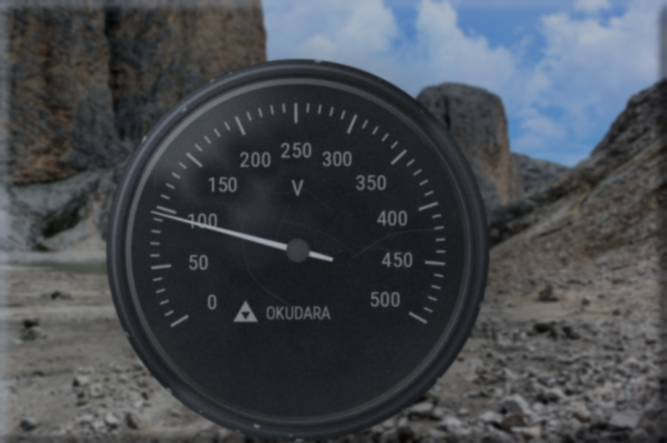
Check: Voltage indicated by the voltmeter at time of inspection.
95 V
